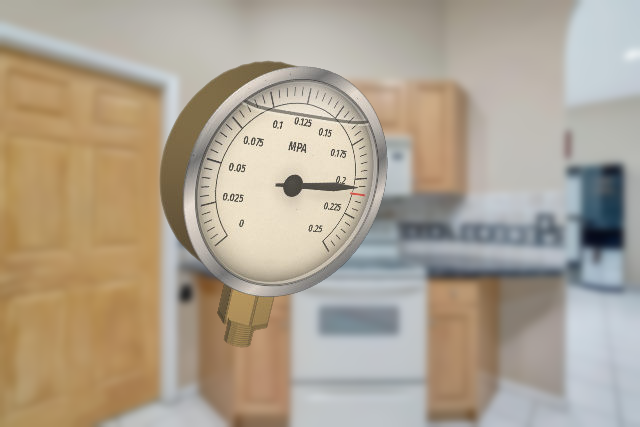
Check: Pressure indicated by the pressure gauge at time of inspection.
0.205 MPa
